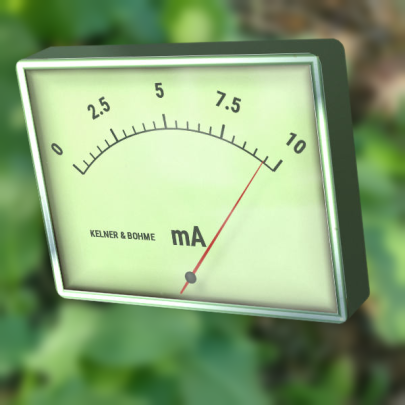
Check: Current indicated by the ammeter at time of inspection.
9.5 mA
